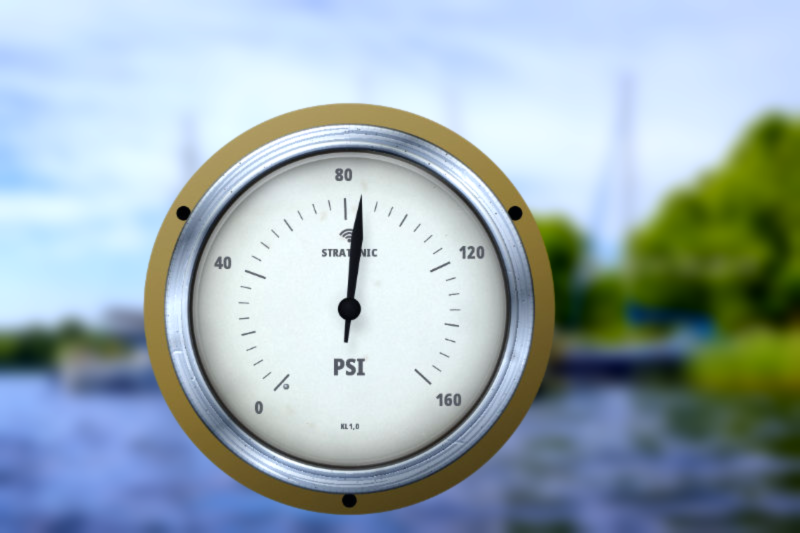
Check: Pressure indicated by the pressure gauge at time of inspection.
85 psi
